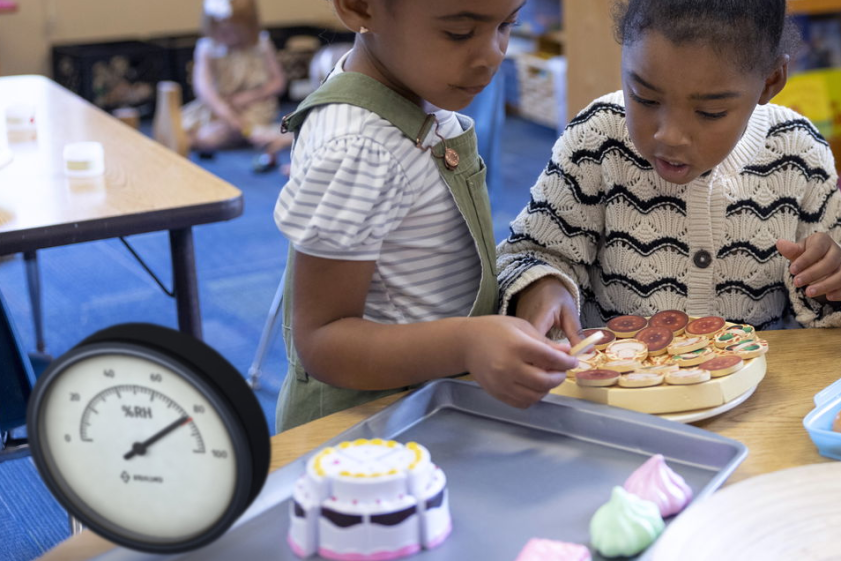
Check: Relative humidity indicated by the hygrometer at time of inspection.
80 %
